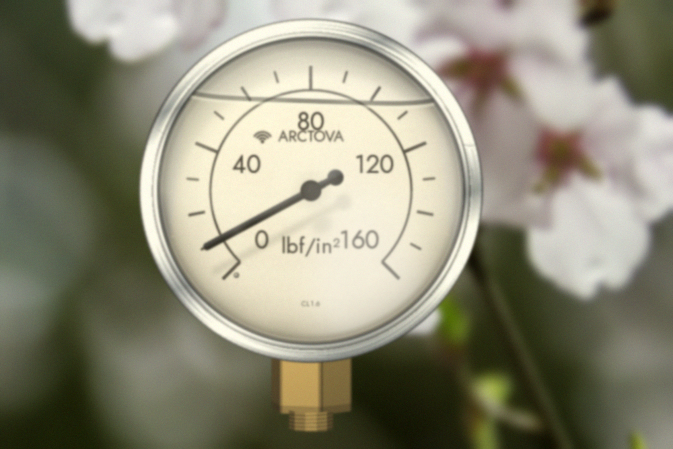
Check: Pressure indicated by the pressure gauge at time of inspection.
10 psi
